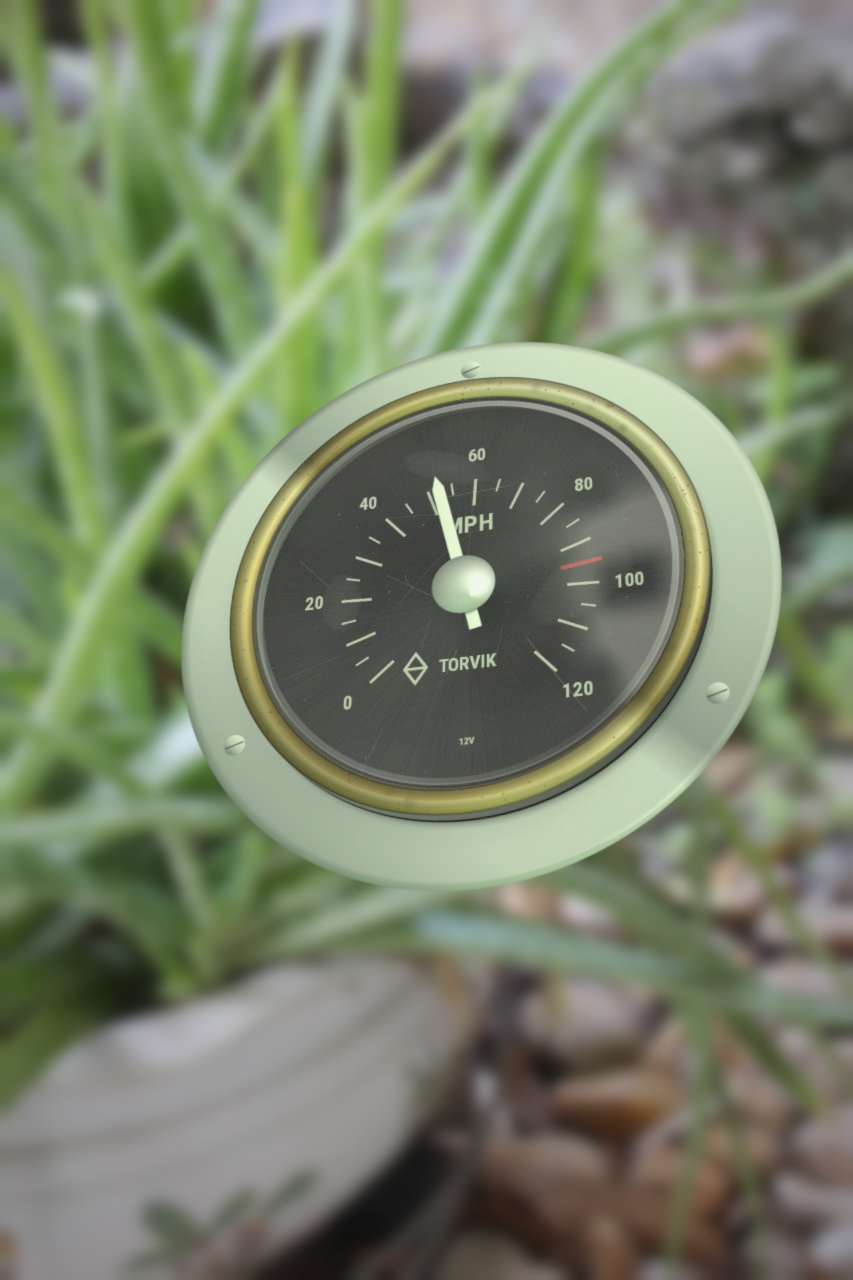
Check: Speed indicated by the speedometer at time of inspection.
52.5 mph
